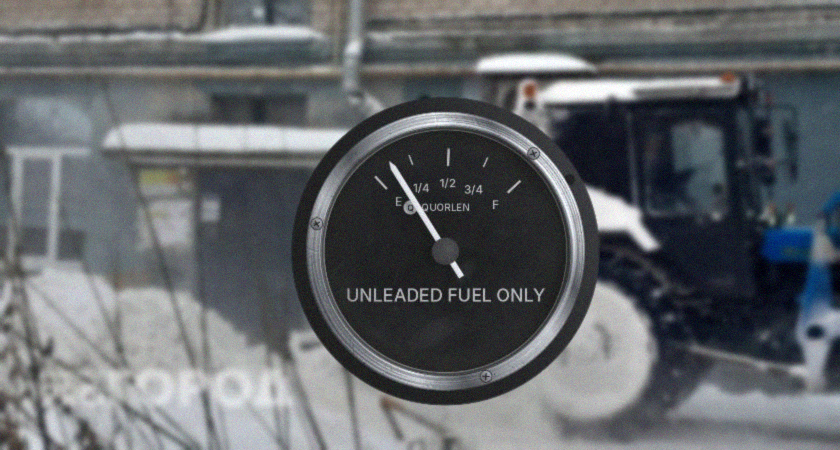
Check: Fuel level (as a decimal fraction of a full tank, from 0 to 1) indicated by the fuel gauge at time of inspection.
0.125
